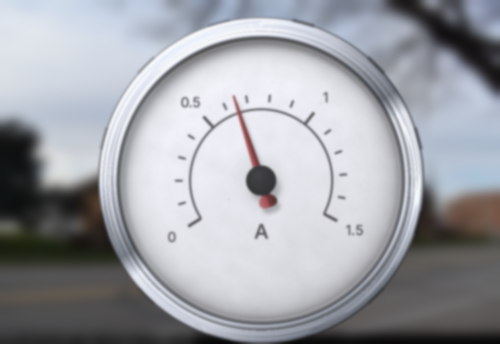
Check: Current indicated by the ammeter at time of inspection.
0.65 A
